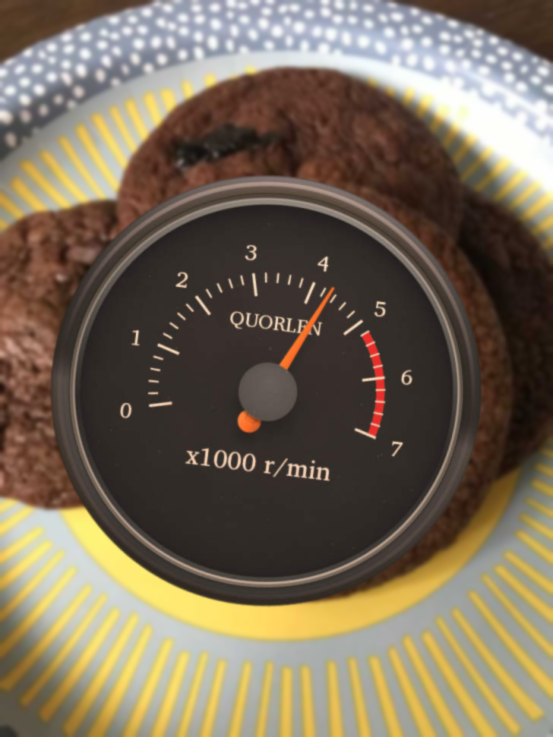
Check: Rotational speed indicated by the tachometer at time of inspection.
4300 rpm
